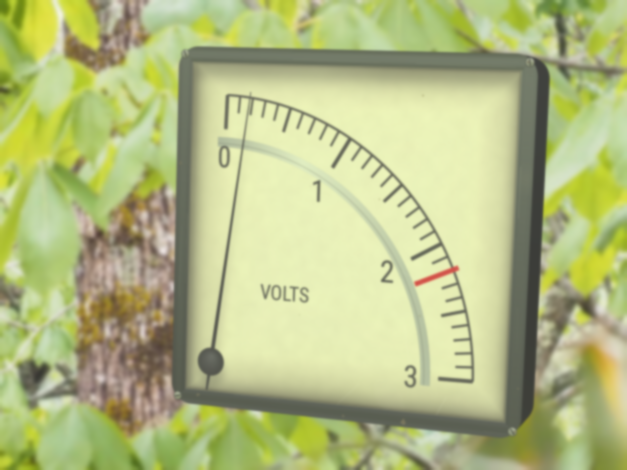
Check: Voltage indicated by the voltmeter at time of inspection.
0.2 V
